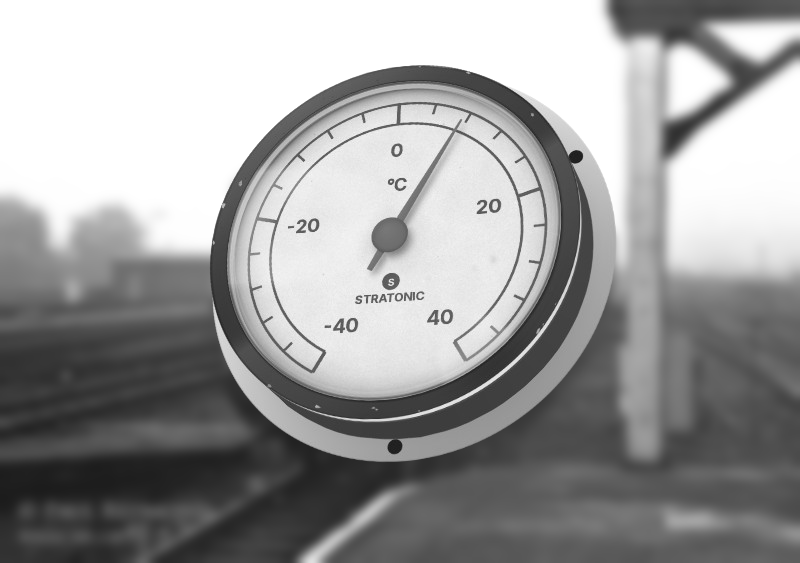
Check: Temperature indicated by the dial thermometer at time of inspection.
8 °C
